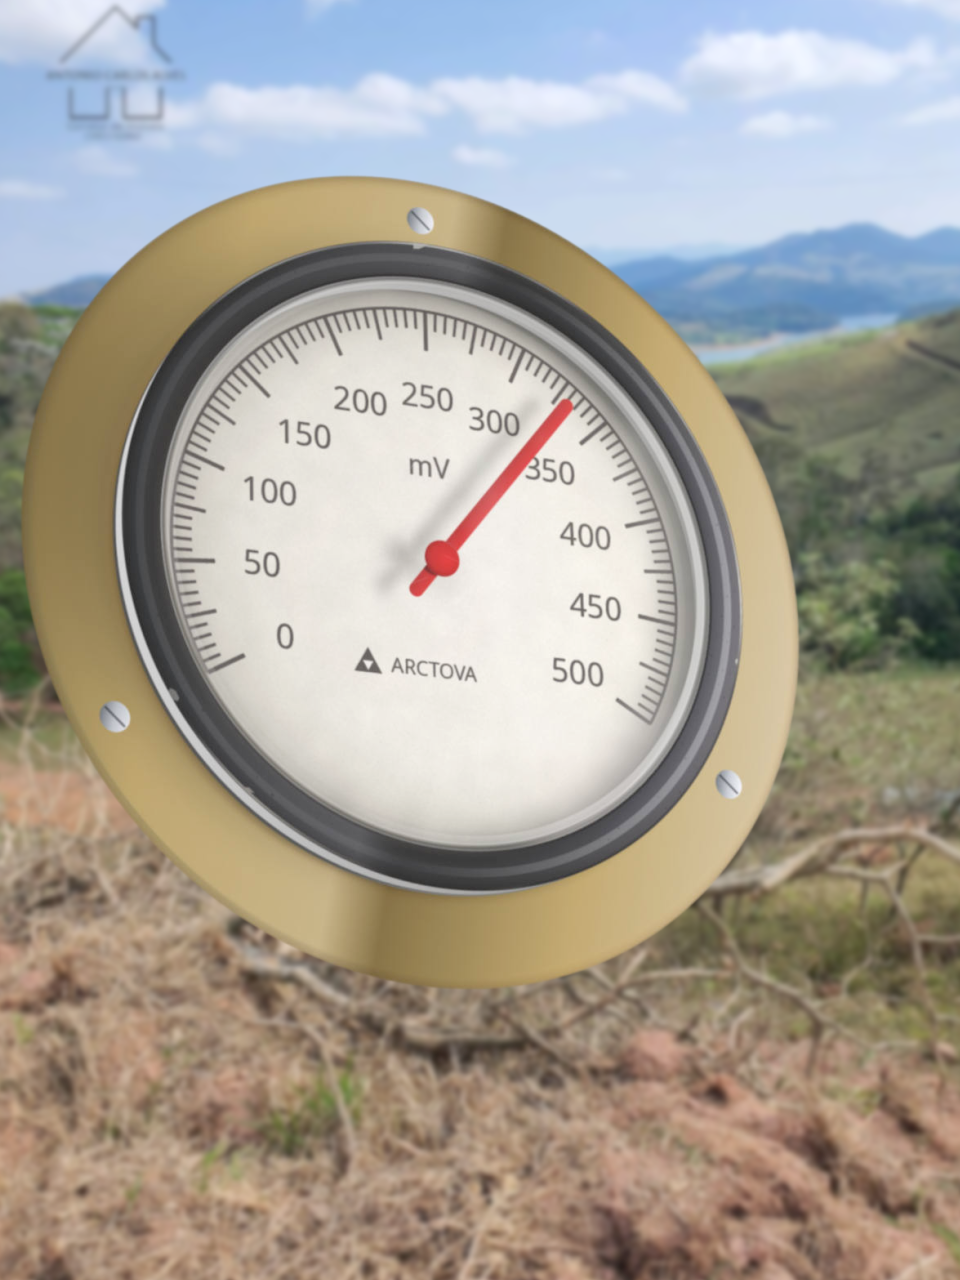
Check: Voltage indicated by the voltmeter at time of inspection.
330 mV
